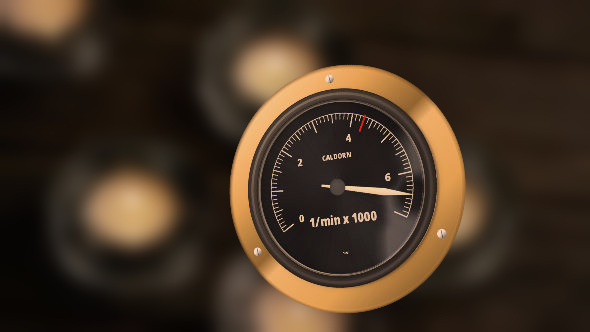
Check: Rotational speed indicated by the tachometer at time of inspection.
6500 rpm
